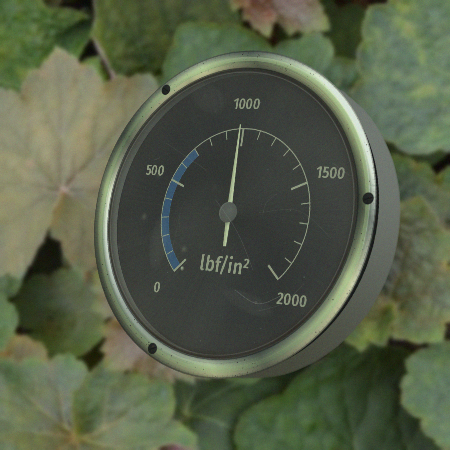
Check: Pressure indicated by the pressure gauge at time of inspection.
1000 psi
